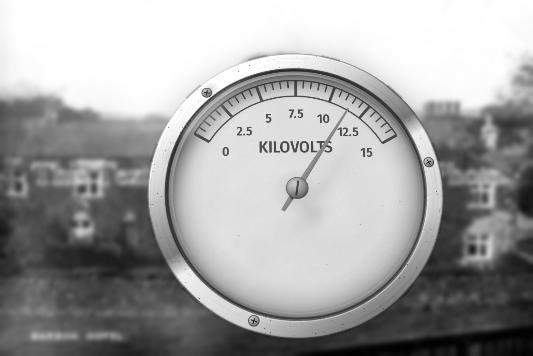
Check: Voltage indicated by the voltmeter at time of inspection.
11.5 kV
